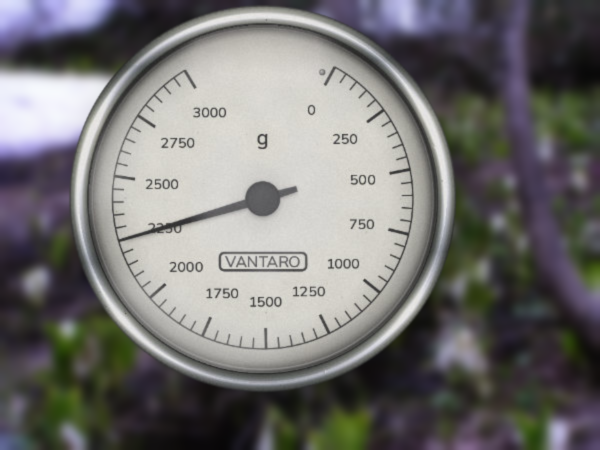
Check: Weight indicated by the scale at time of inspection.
2250 g
